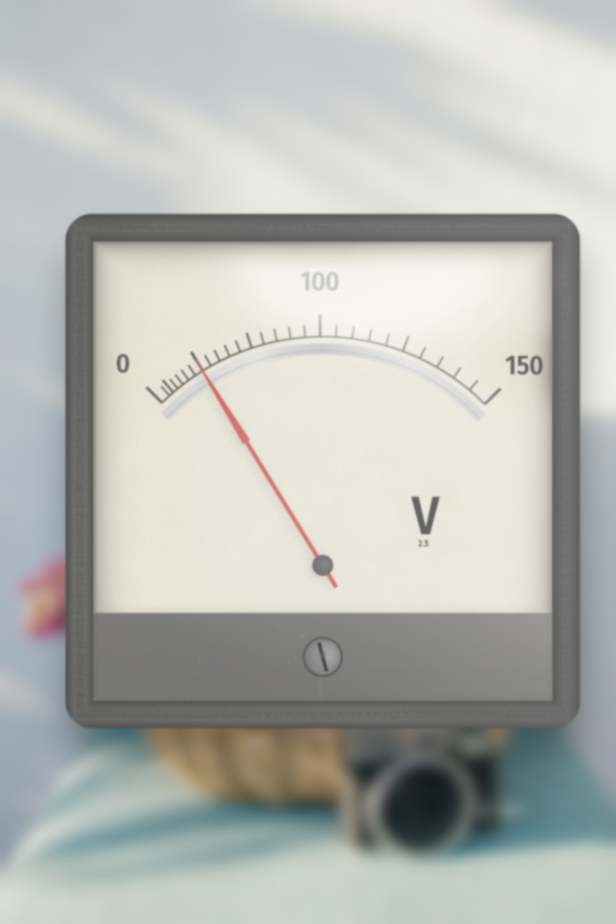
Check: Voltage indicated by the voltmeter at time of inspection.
50 V
